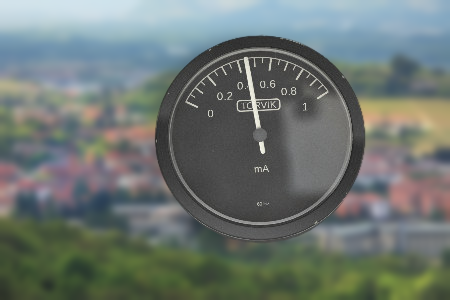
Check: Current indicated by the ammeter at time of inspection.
0.45 mA
